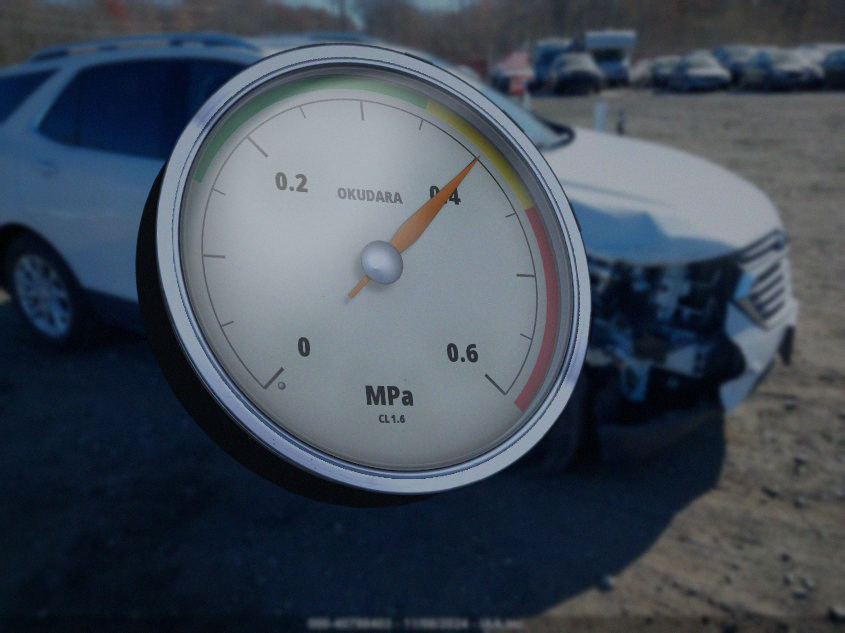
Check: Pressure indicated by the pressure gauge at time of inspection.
0.4 MPa
